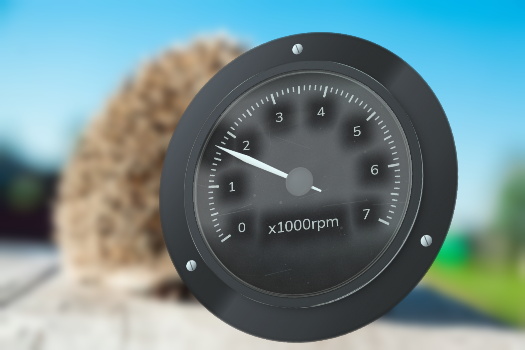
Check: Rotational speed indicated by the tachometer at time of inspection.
1700 rpm
